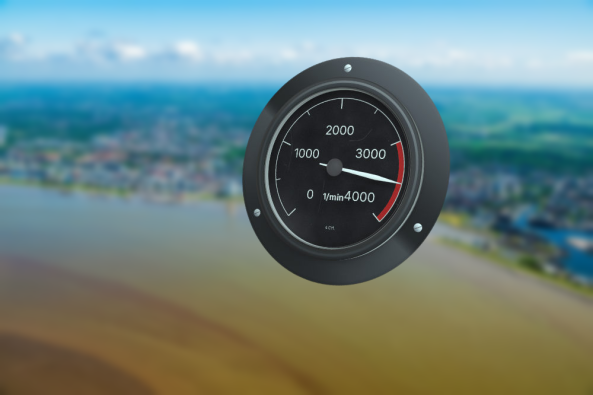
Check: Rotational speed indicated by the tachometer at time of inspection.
3500 rpm
